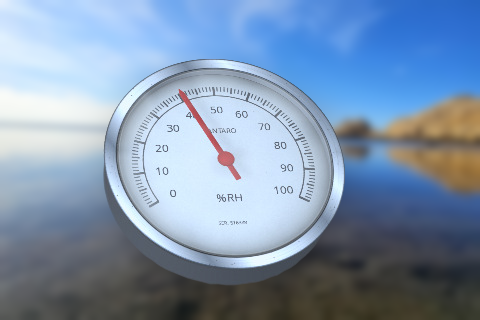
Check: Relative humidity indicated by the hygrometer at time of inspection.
40 %
